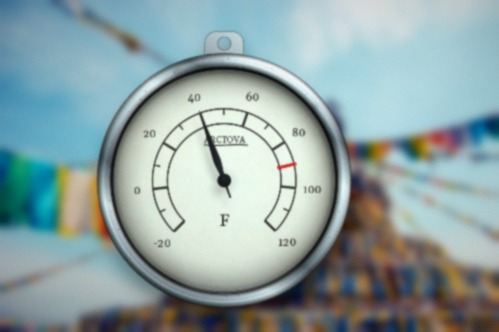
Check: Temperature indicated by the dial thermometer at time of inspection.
40 °F
